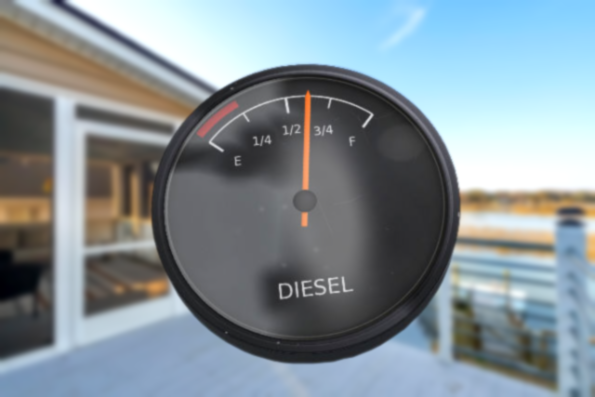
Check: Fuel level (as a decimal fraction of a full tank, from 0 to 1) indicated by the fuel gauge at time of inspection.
0.625
